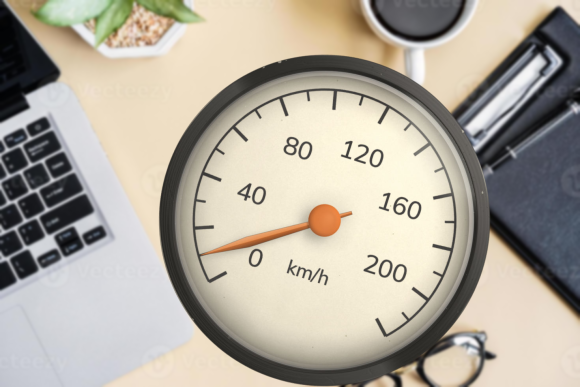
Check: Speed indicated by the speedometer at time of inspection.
10 km/h
